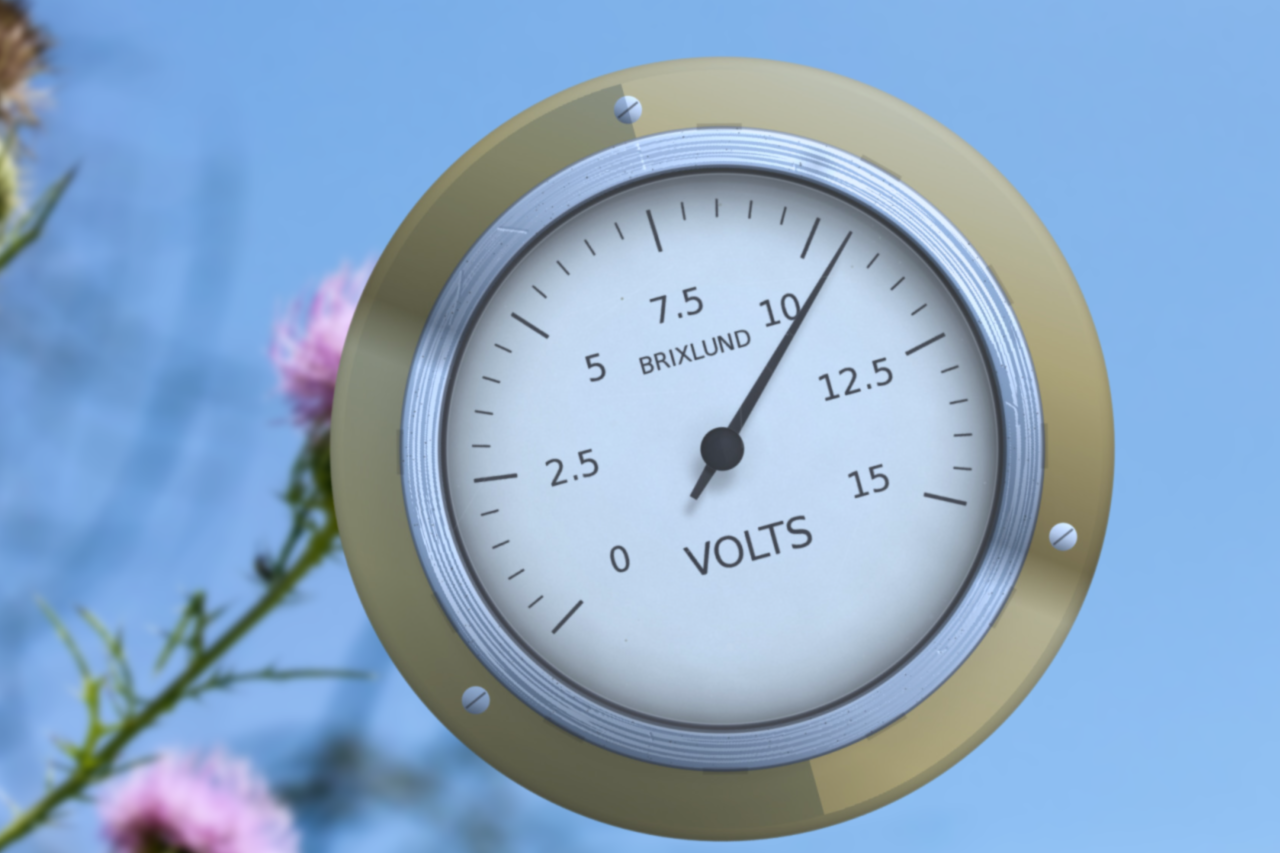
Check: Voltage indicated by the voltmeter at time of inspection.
10.5 V
